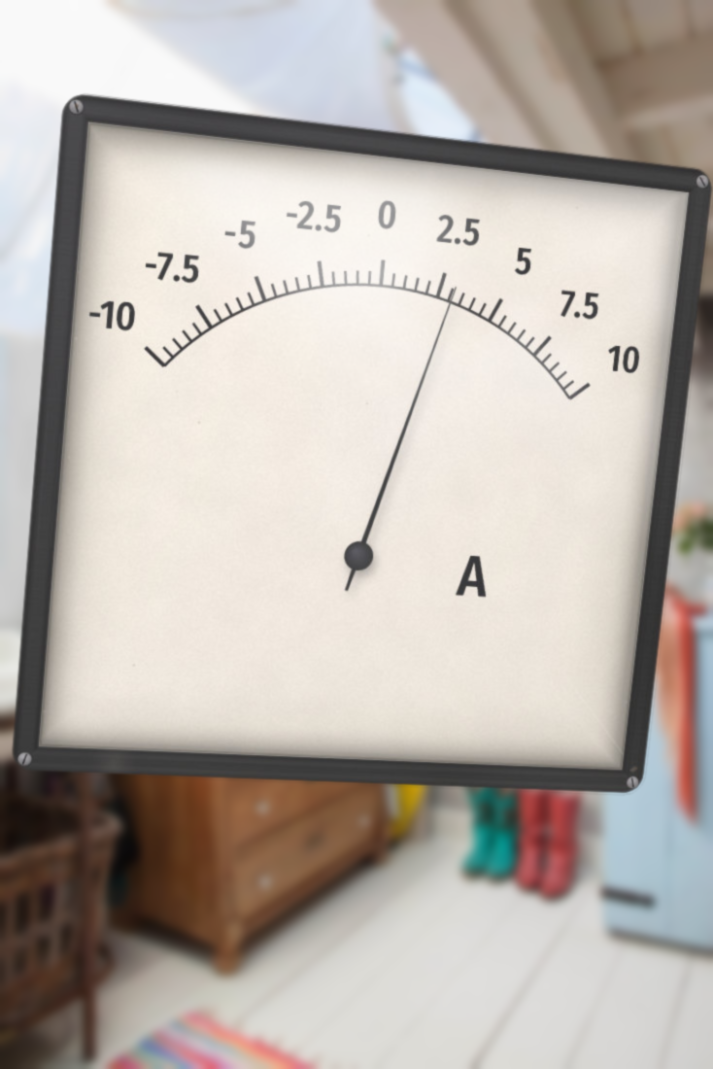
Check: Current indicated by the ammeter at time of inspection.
3 A
